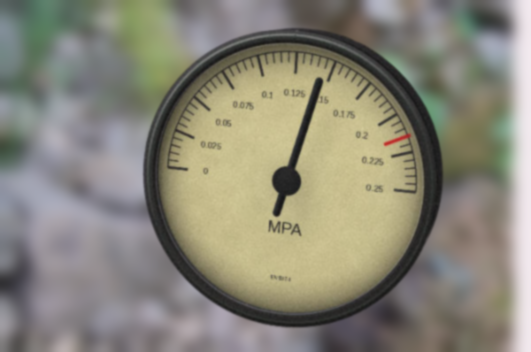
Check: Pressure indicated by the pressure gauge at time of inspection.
0.145 MPa
